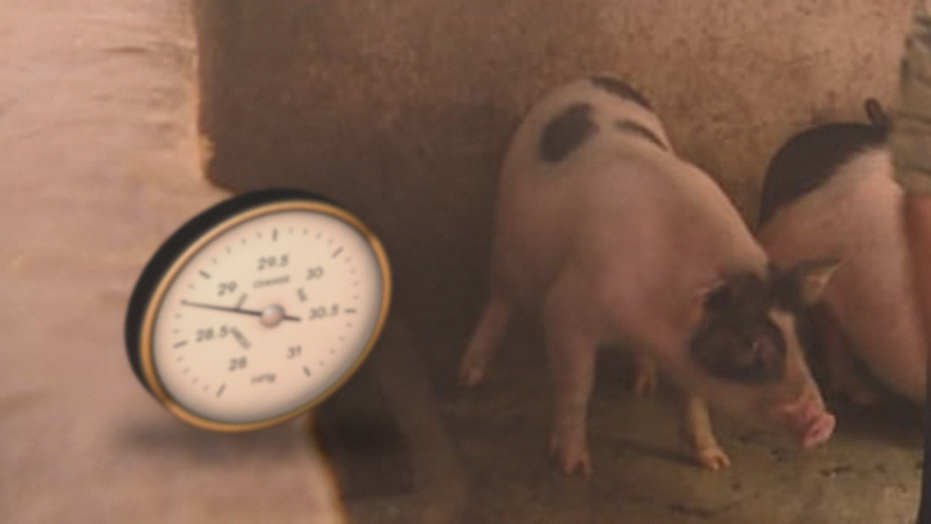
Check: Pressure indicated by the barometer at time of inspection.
28.8 inHg
